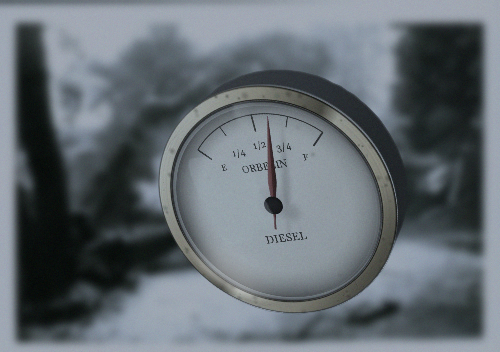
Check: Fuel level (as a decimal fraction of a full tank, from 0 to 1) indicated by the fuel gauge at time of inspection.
0.625
